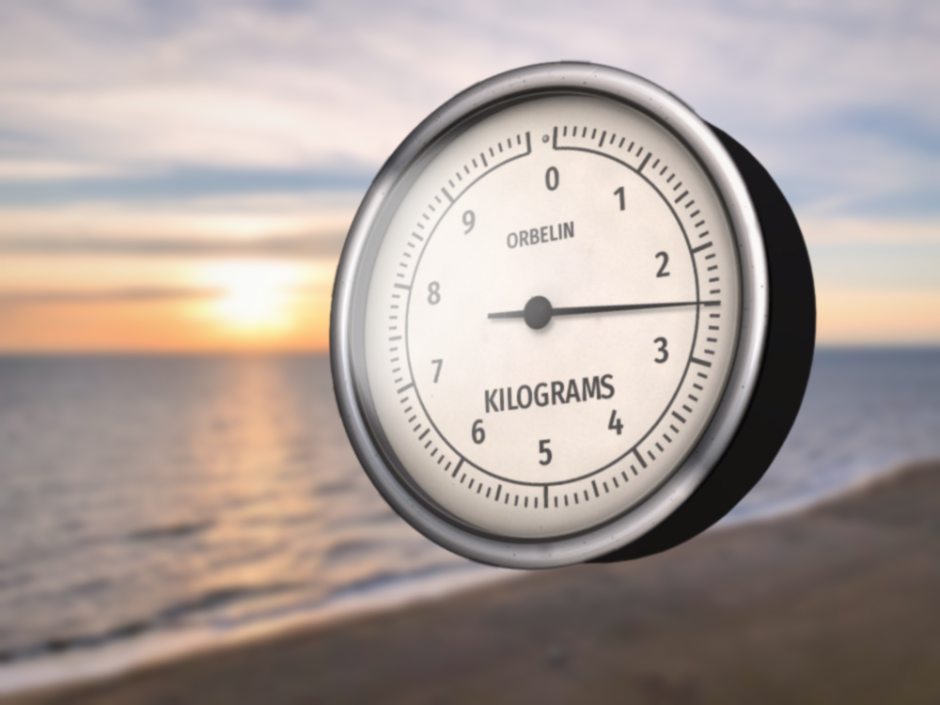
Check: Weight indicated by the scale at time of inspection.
2.5 kg
